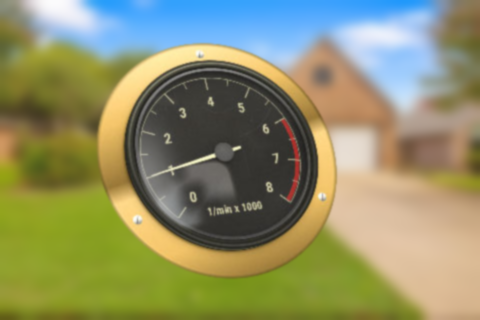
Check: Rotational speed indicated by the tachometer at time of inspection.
1000 rpm
